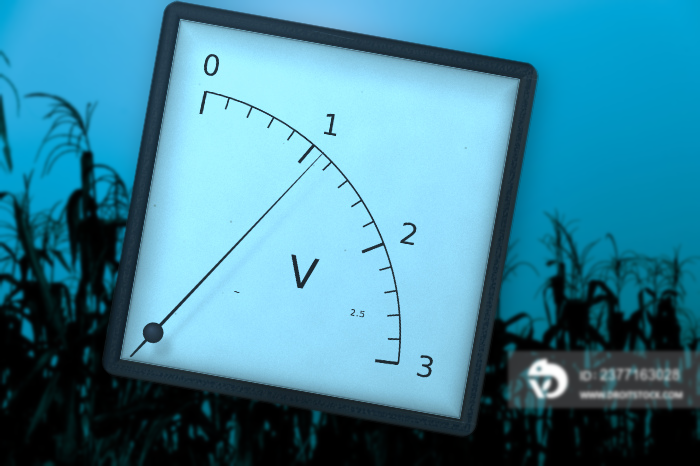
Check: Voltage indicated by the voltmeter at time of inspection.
1.1 V
